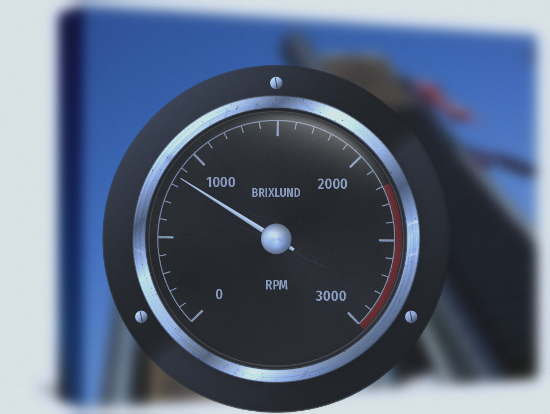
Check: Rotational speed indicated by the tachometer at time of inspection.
850 rpm
